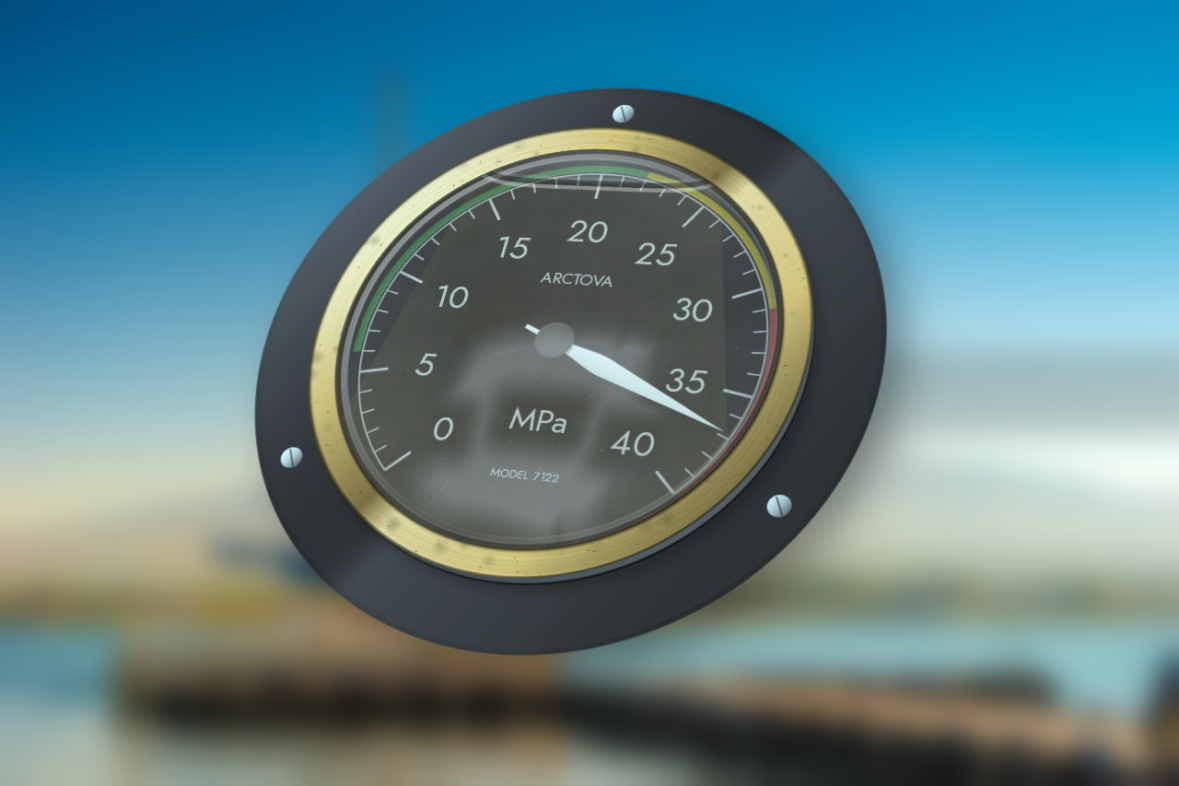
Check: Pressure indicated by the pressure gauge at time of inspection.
37 MPa
